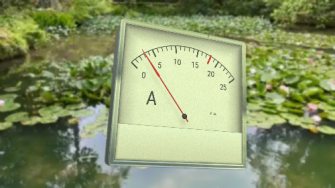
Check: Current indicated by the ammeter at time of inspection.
3 A
